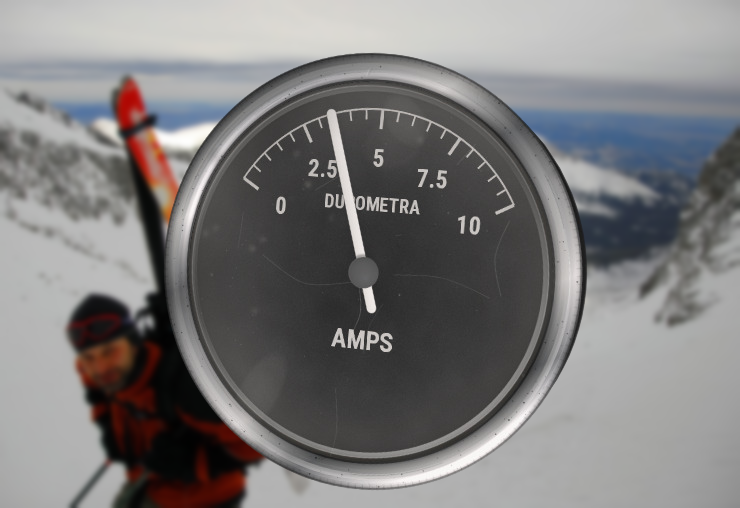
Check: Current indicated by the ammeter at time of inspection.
3.5 A
